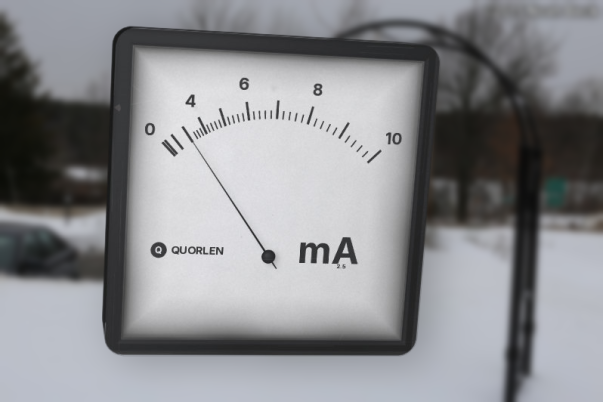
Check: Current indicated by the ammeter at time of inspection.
3 mA
